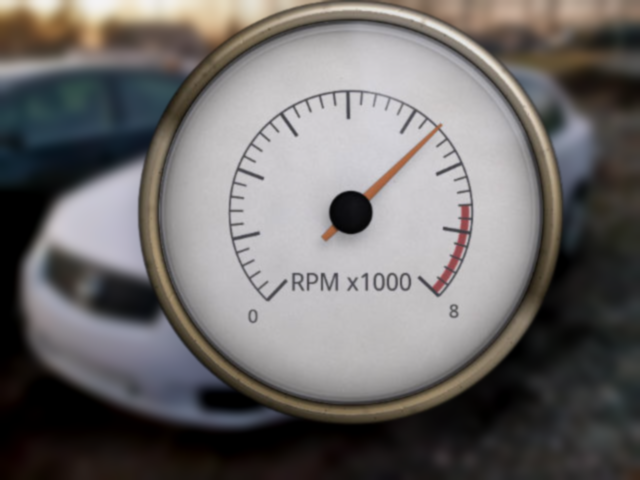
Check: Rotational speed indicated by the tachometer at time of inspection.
5400 rpm
